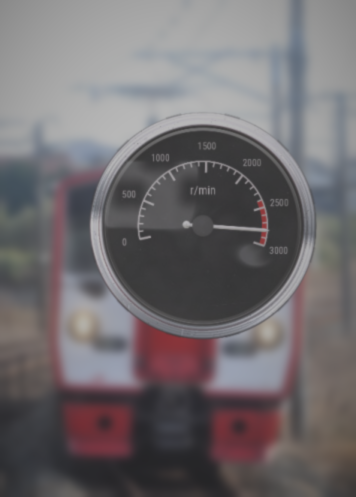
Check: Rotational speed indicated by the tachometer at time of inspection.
2800 rpm
